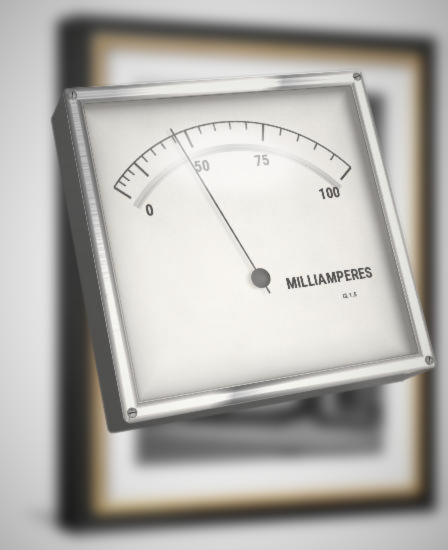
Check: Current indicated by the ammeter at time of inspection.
45 mA
